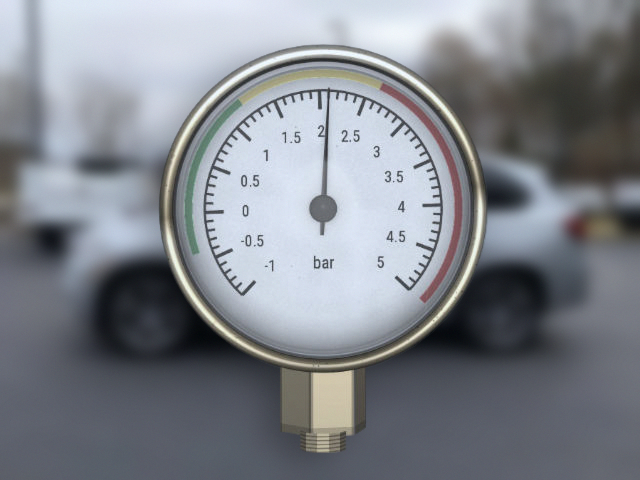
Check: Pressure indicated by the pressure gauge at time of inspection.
2.1 bar
